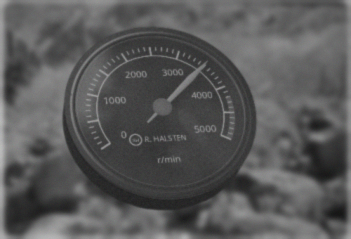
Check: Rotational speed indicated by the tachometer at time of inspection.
3500 rpm
